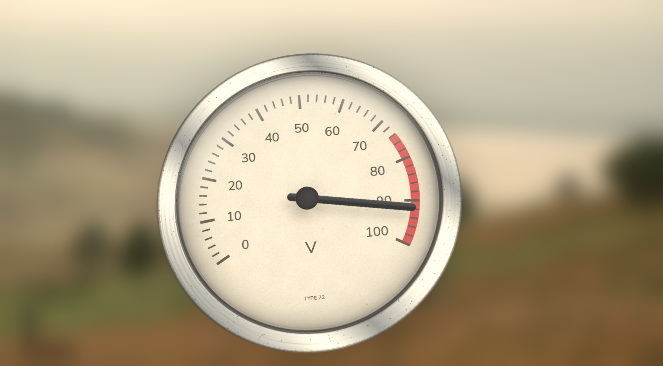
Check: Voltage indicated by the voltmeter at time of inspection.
92 V
